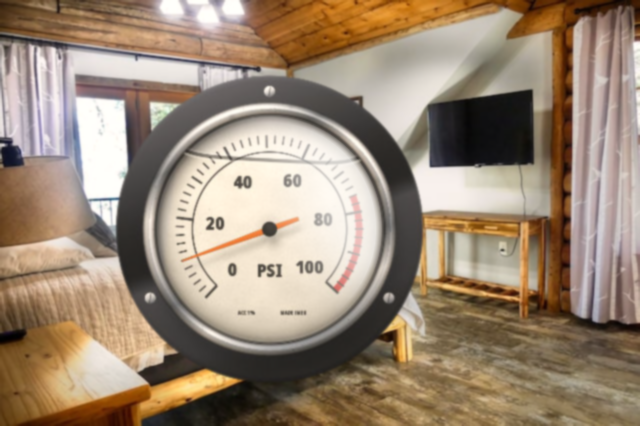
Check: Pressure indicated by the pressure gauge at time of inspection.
10 psi
